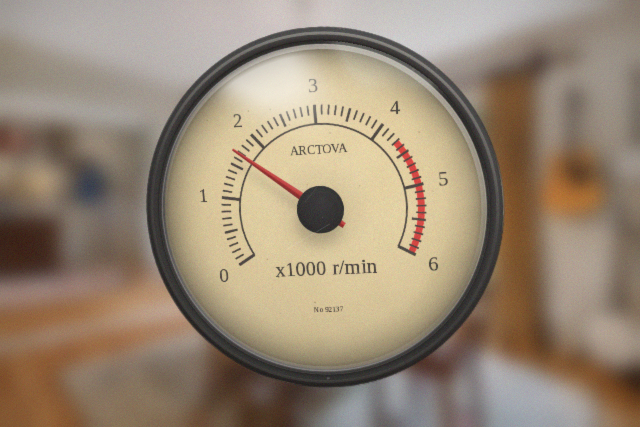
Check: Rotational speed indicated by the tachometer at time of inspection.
1700 rpm
